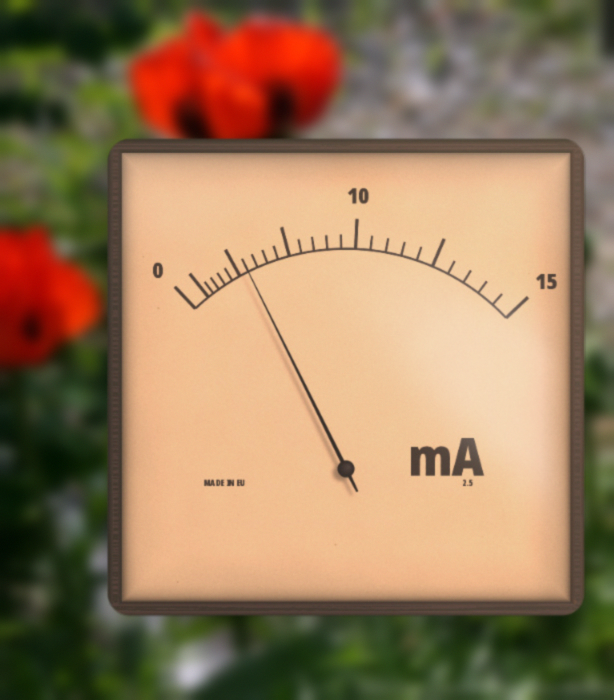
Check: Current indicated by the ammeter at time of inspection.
5.5 mA
